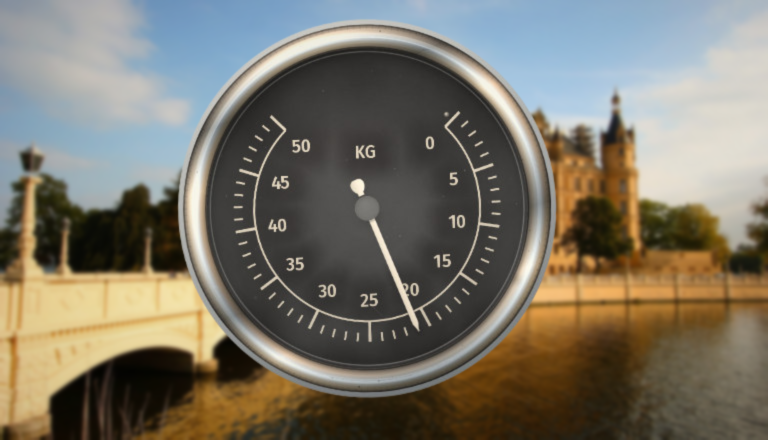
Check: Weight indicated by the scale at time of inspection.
21 kg
